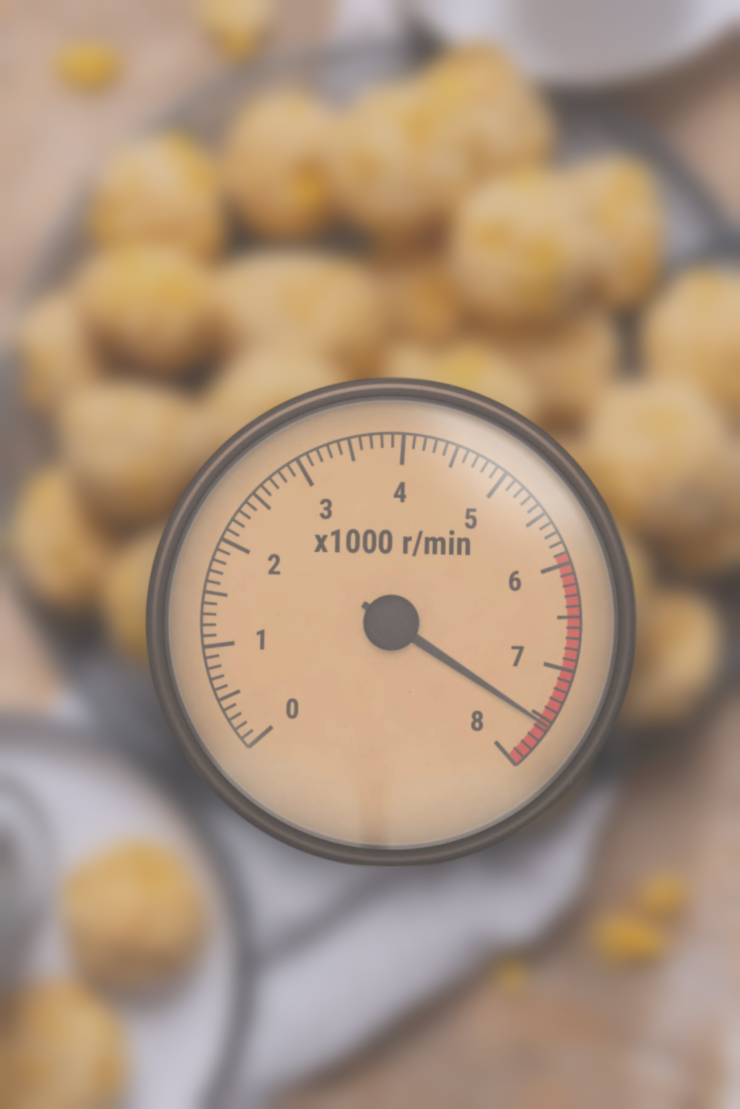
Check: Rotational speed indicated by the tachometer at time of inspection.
7550 rpm
